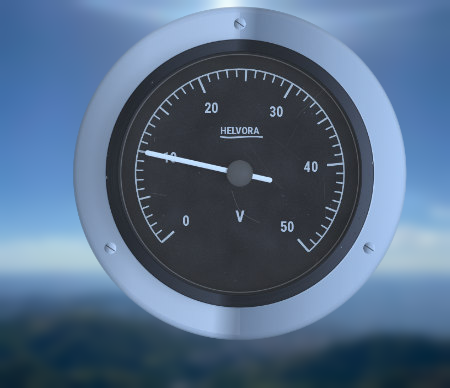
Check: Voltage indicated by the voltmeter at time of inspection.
10 V
